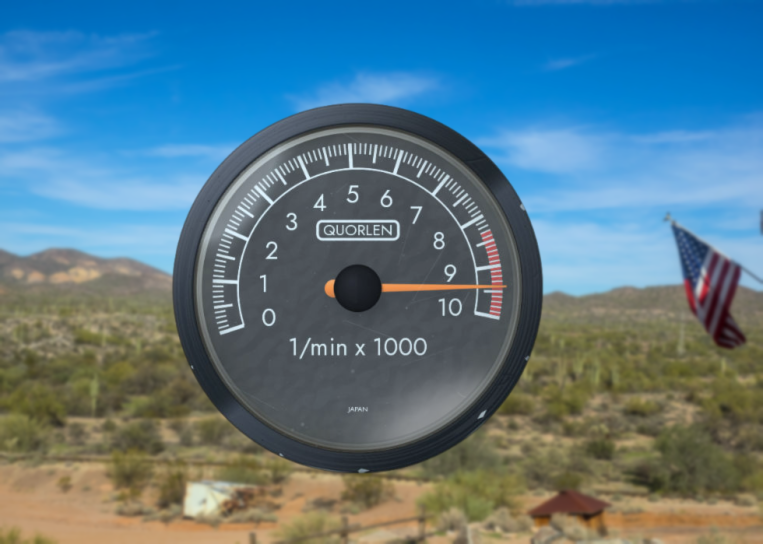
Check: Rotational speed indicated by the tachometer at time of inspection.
9400 rpm
